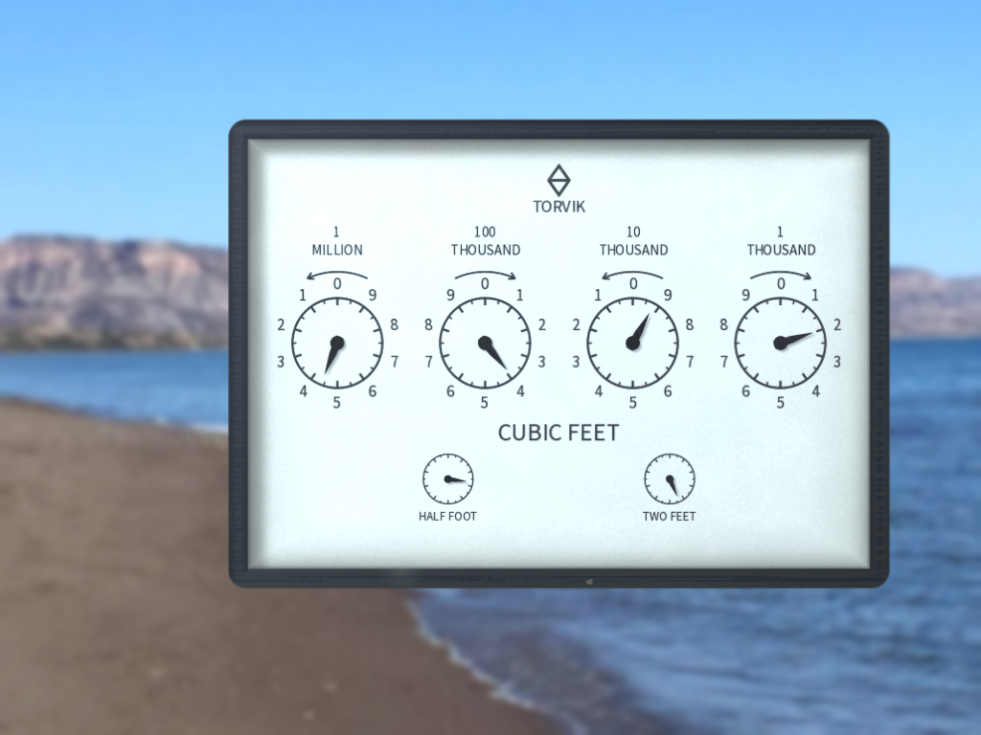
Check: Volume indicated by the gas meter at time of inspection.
439200 ft³
